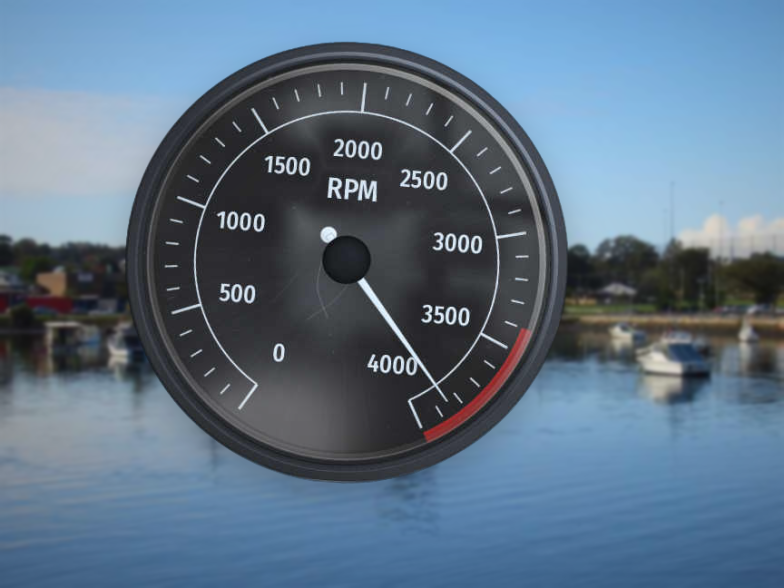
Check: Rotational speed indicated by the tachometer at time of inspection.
3850 rpm
